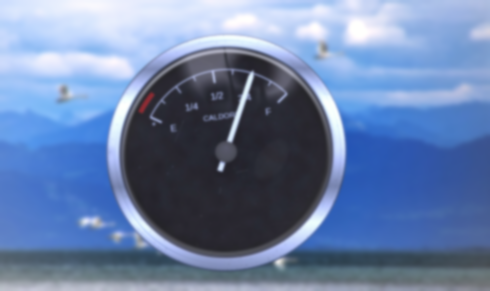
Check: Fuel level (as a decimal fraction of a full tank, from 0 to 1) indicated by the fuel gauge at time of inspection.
0.75
